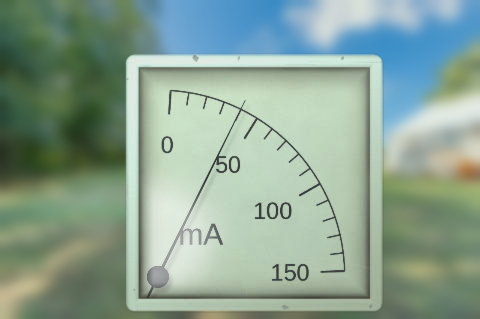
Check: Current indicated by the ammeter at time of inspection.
40 mA
